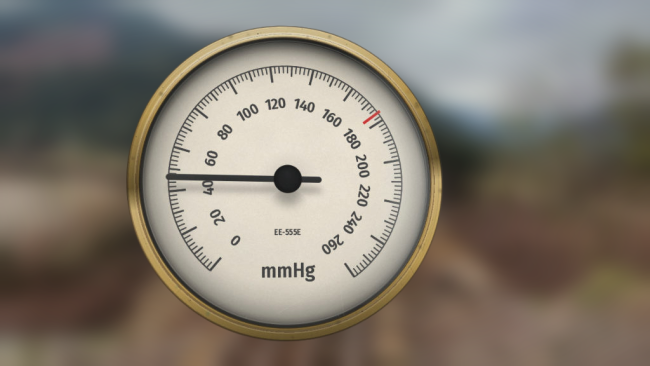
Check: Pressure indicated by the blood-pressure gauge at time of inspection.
46 mmHg
